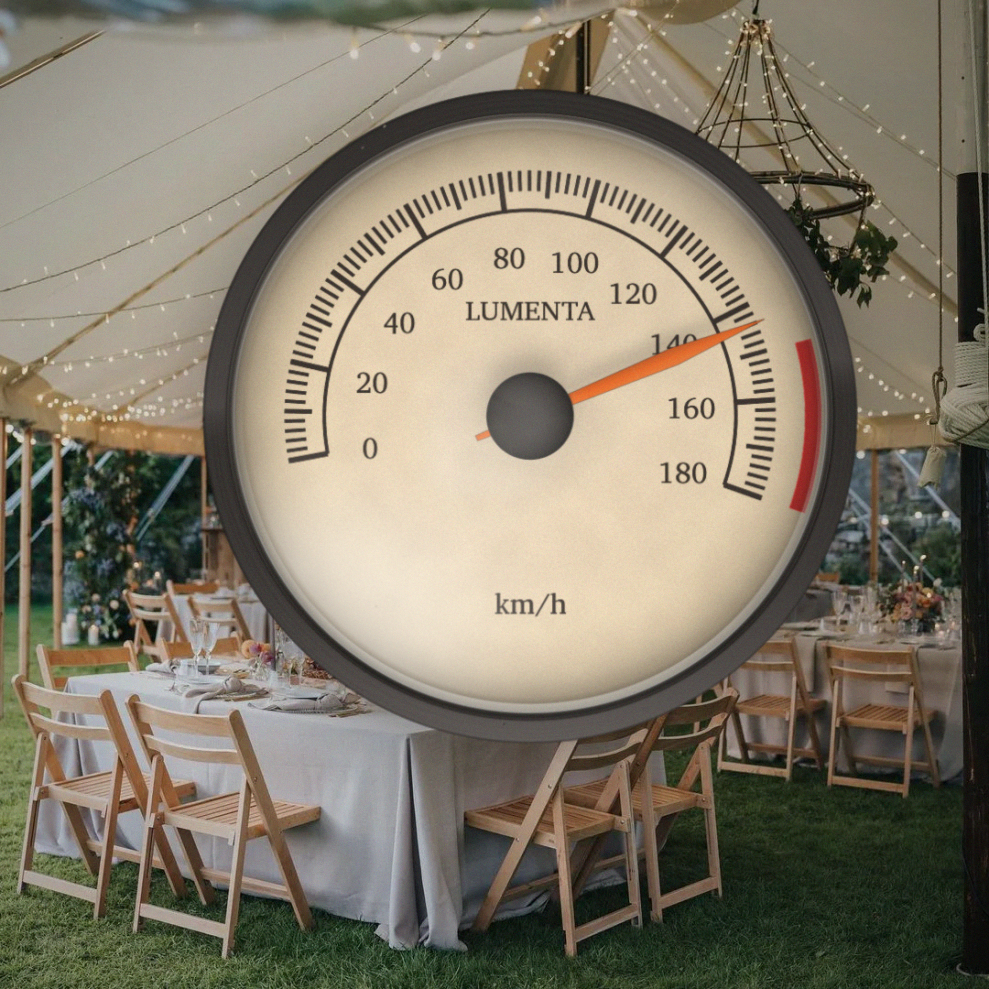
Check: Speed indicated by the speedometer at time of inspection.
144 km/h
